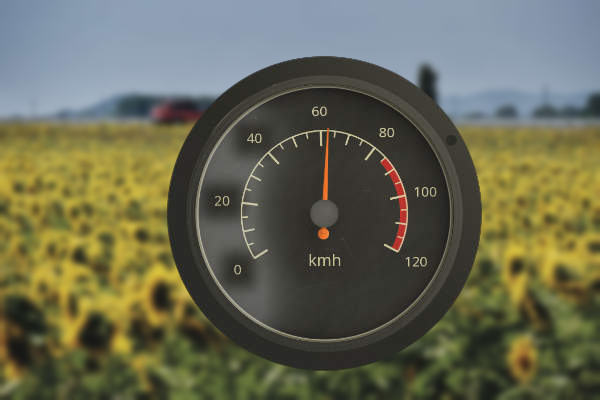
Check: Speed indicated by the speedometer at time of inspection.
62.5 km/h
